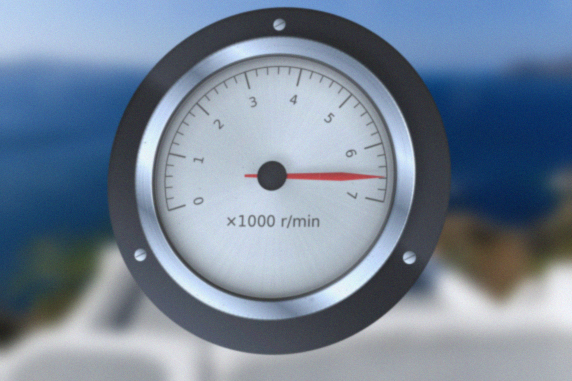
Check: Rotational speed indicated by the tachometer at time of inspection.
6600 rpm
